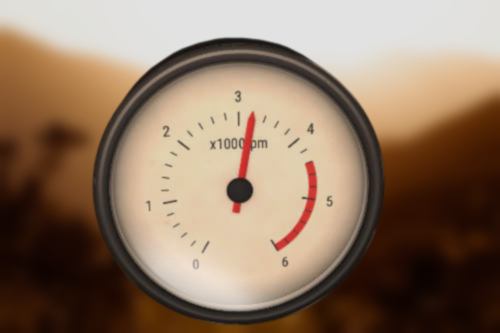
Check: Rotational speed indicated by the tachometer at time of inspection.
3200 rpm
